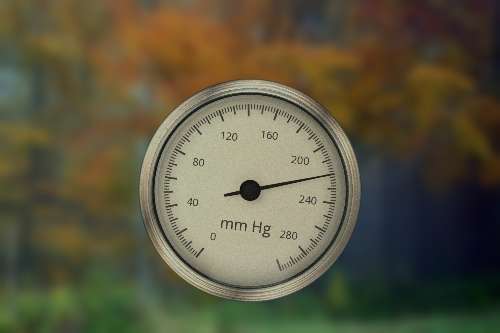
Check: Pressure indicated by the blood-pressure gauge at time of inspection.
220 mmHg
